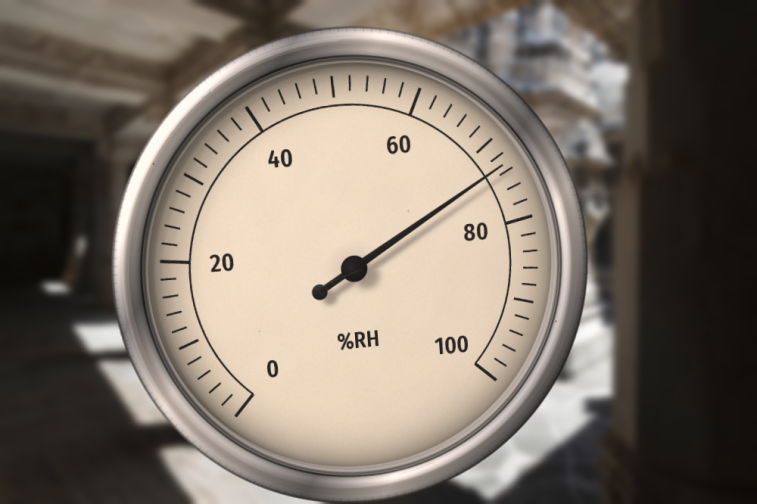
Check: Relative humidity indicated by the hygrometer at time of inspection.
73 %
